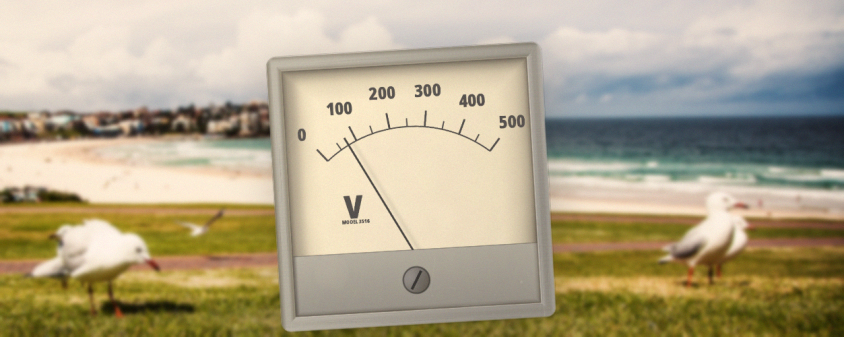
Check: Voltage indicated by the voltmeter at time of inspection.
75 V
